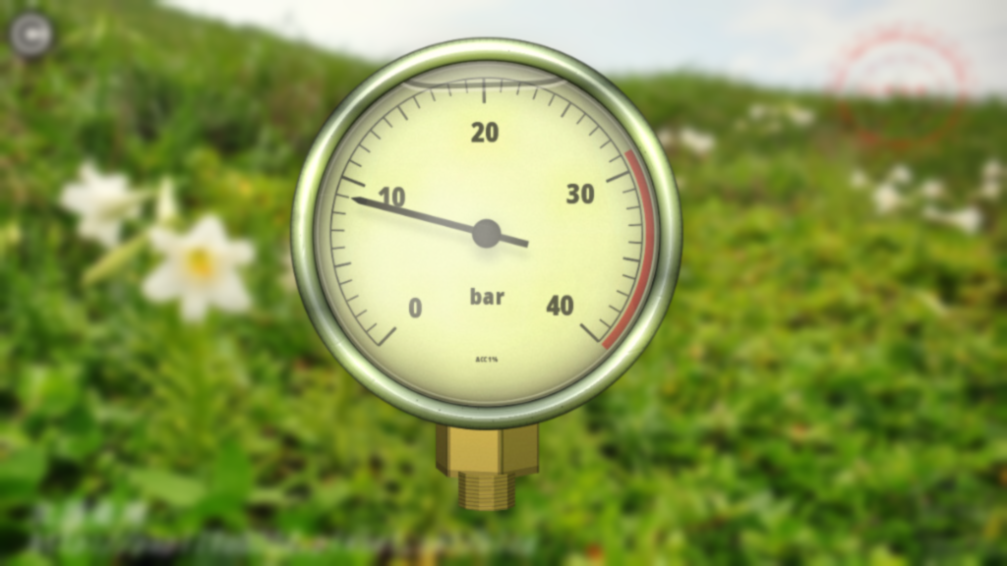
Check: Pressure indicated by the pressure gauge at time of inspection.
9 bar
